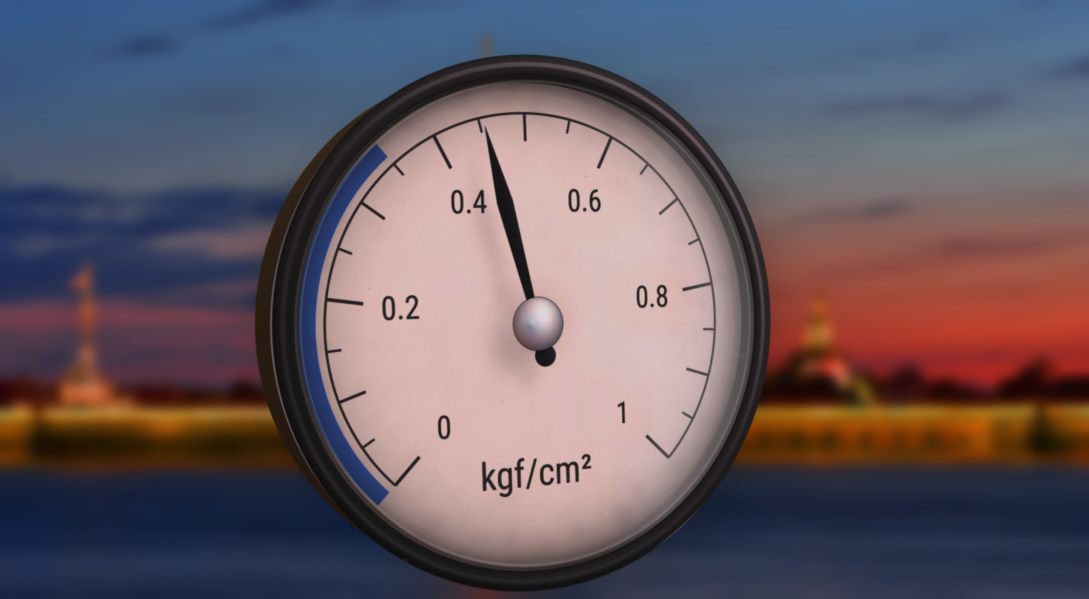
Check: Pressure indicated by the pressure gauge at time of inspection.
0.45 kg/cm²
